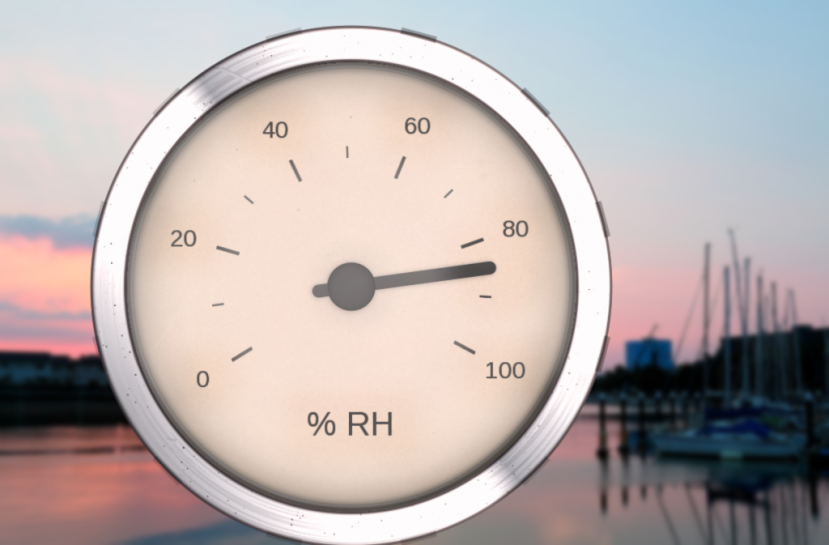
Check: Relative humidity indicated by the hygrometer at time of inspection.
85 %
